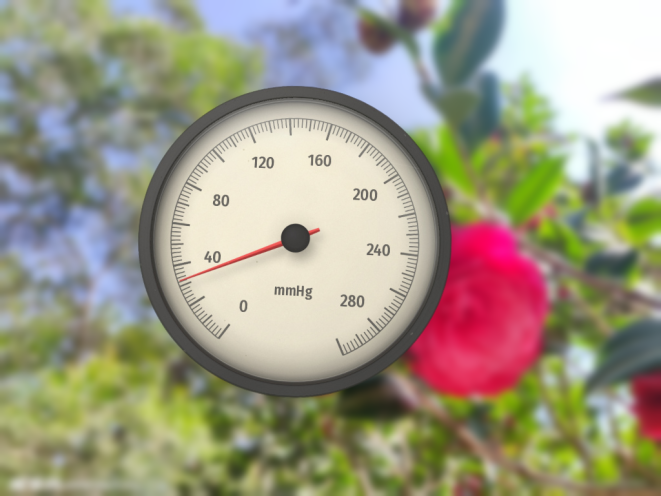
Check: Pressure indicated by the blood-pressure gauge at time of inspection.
32 mmHg
